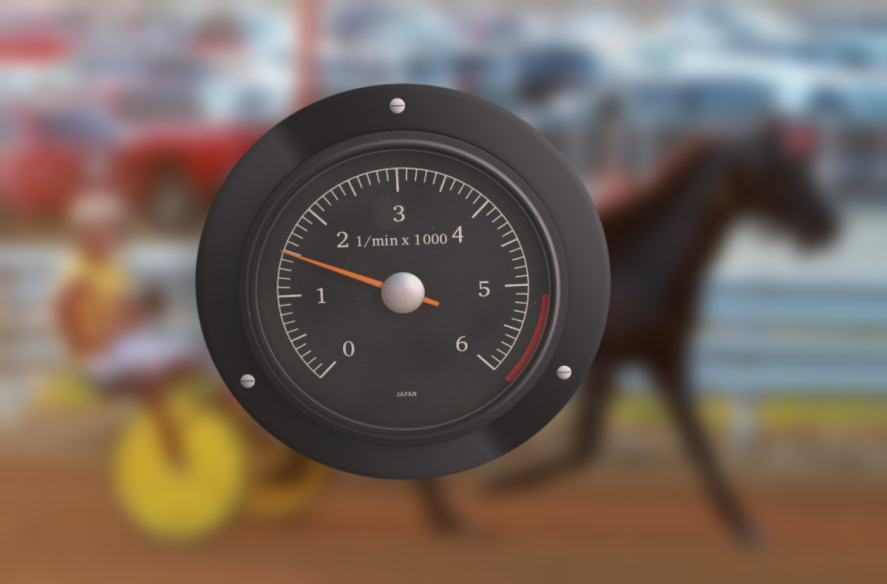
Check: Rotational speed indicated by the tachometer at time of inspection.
1500 rpm
